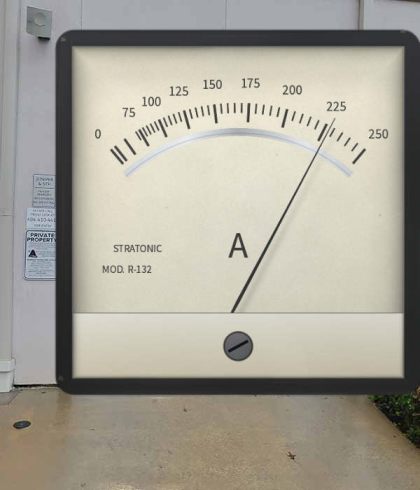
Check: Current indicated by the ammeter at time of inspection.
227.5 A
